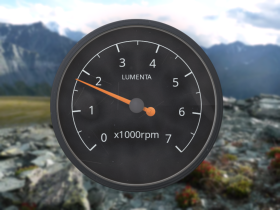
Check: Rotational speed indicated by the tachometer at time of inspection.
1750 rpm
